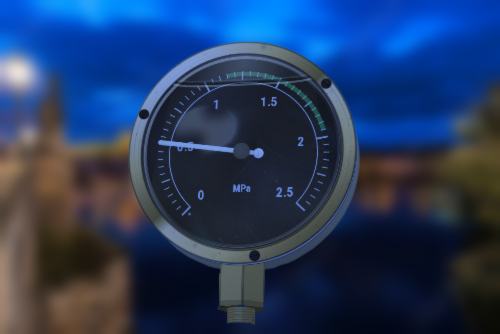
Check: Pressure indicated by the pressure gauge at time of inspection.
0.5 MPa
